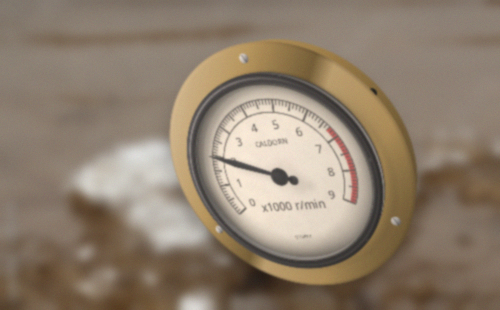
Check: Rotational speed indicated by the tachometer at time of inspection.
2000 rpm
